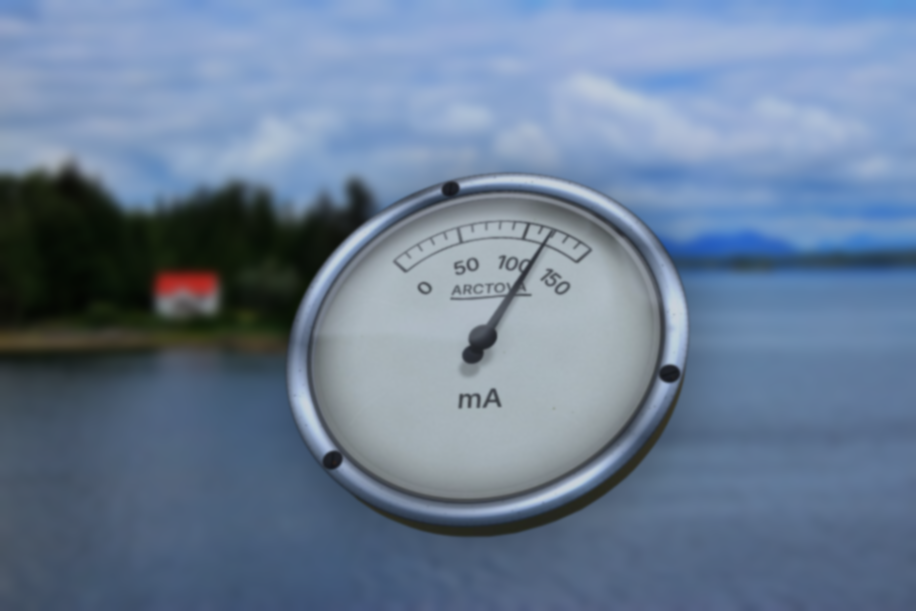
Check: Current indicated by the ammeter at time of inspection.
120 mA
